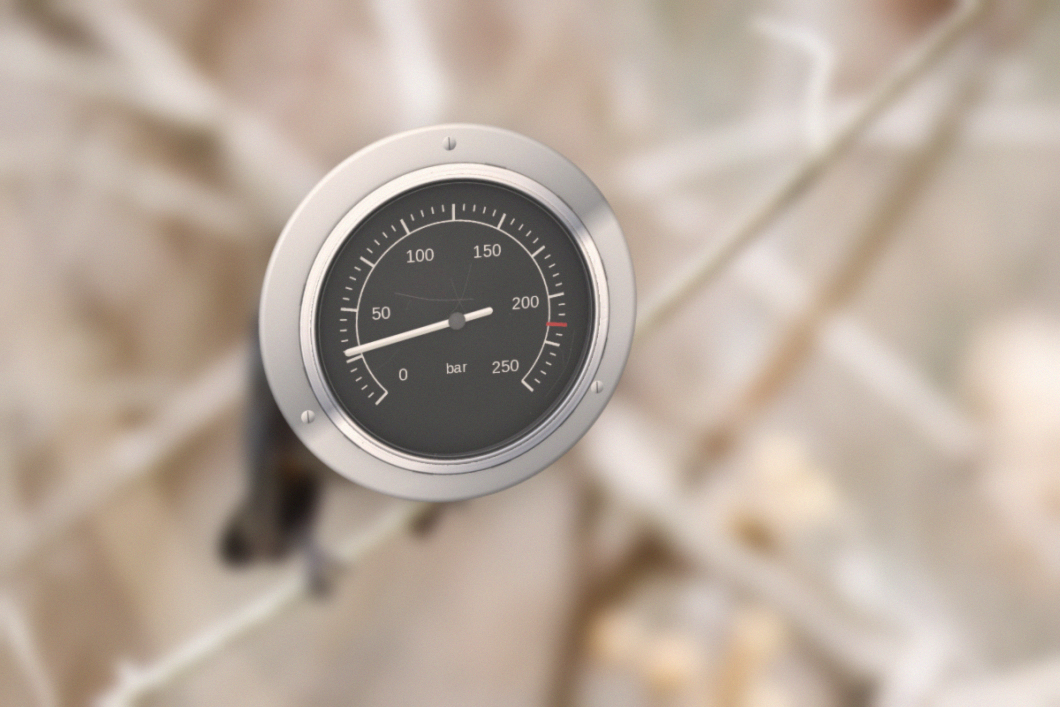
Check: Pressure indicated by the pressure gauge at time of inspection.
30 bar
